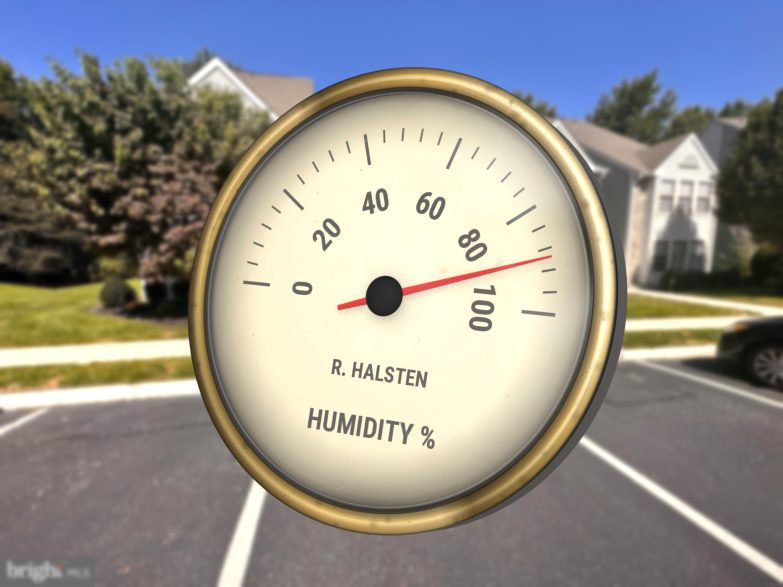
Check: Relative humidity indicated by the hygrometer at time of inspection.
90 %
